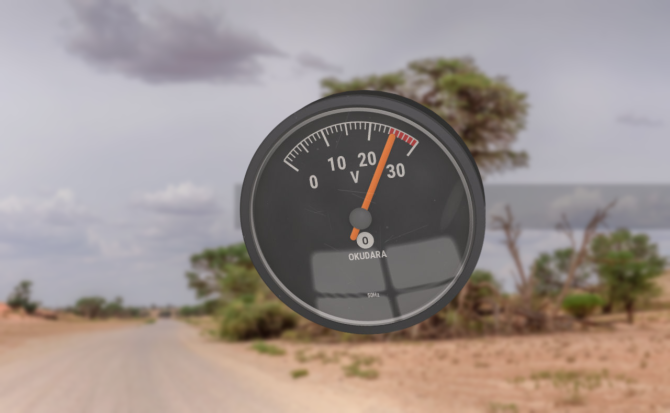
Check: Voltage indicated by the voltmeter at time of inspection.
25 V
